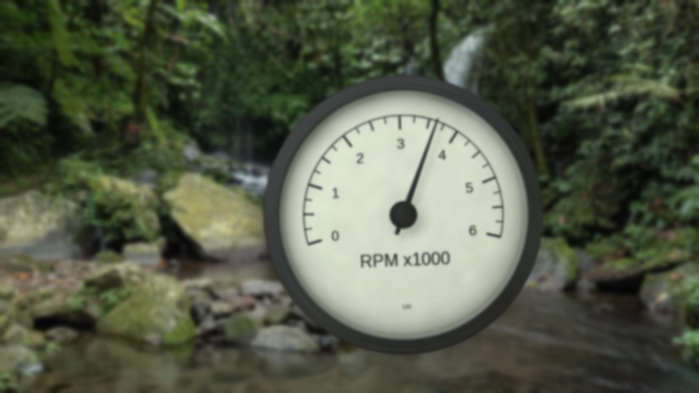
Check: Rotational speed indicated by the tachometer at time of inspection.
3625 rpm
